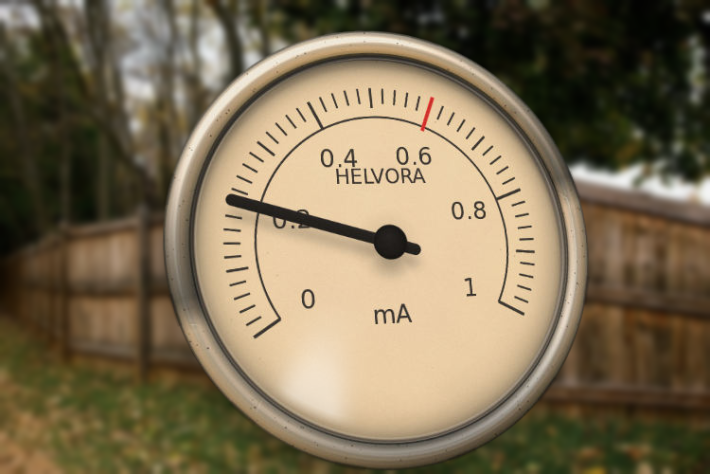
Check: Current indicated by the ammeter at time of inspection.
0.2 mA
